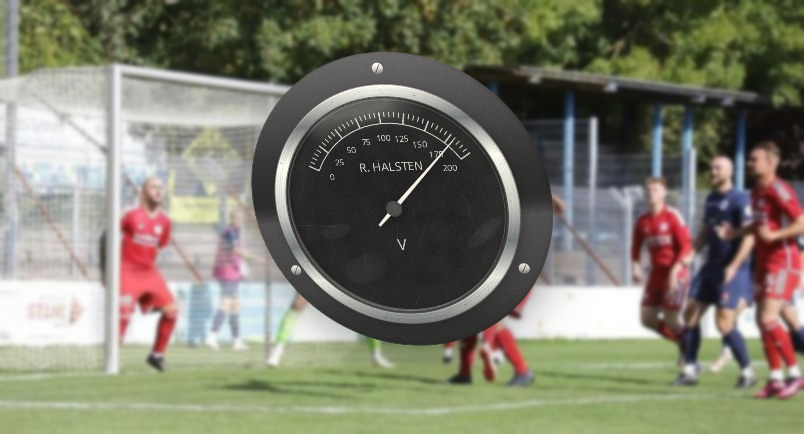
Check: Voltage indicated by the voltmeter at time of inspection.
180 V
